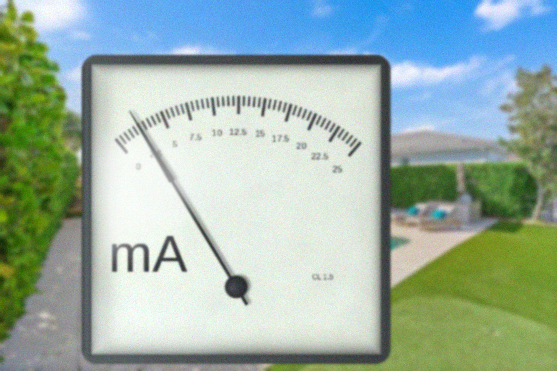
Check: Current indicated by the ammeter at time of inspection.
2.5 mA
